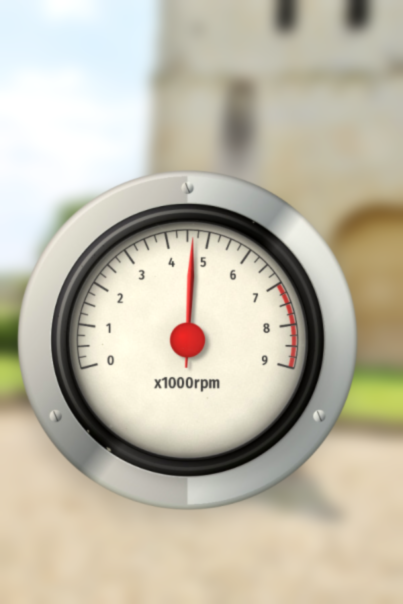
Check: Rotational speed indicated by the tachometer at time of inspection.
4625 rpm
